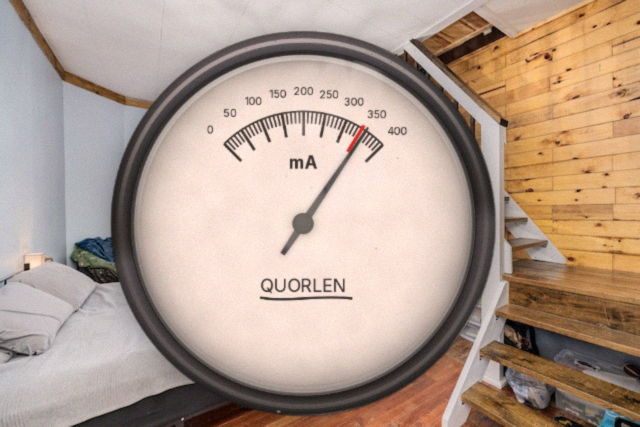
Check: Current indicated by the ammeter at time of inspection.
350 mA
